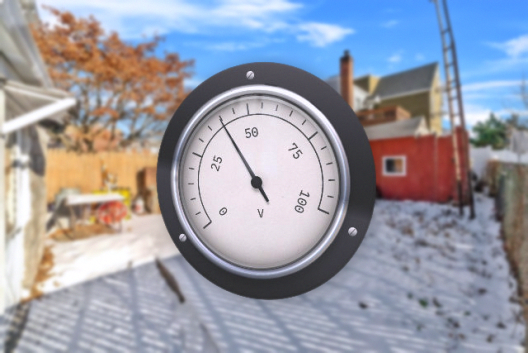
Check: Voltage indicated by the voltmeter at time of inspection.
40 V
